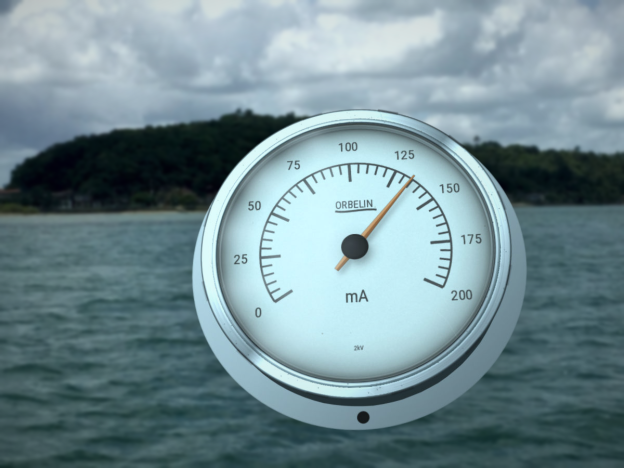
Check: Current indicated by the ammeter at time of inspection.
135 mA
